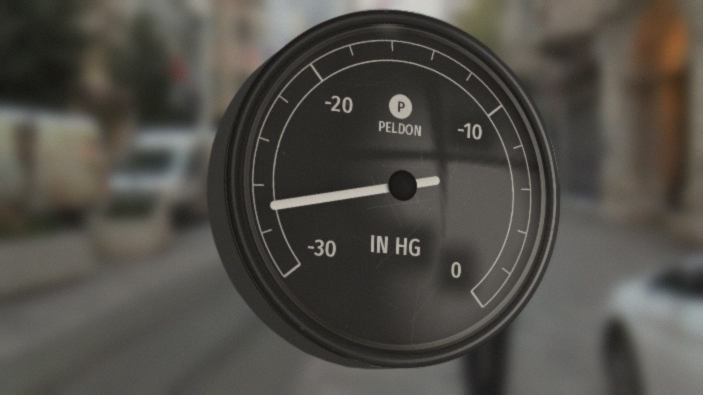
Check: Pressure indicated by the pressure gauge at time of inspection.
-27 inHg
